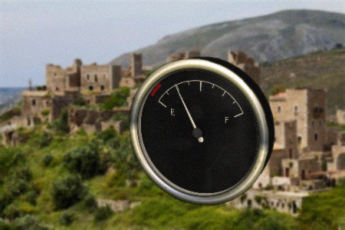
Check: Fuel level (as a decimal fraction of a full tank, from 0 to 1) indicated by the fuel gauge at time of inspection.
0.25
